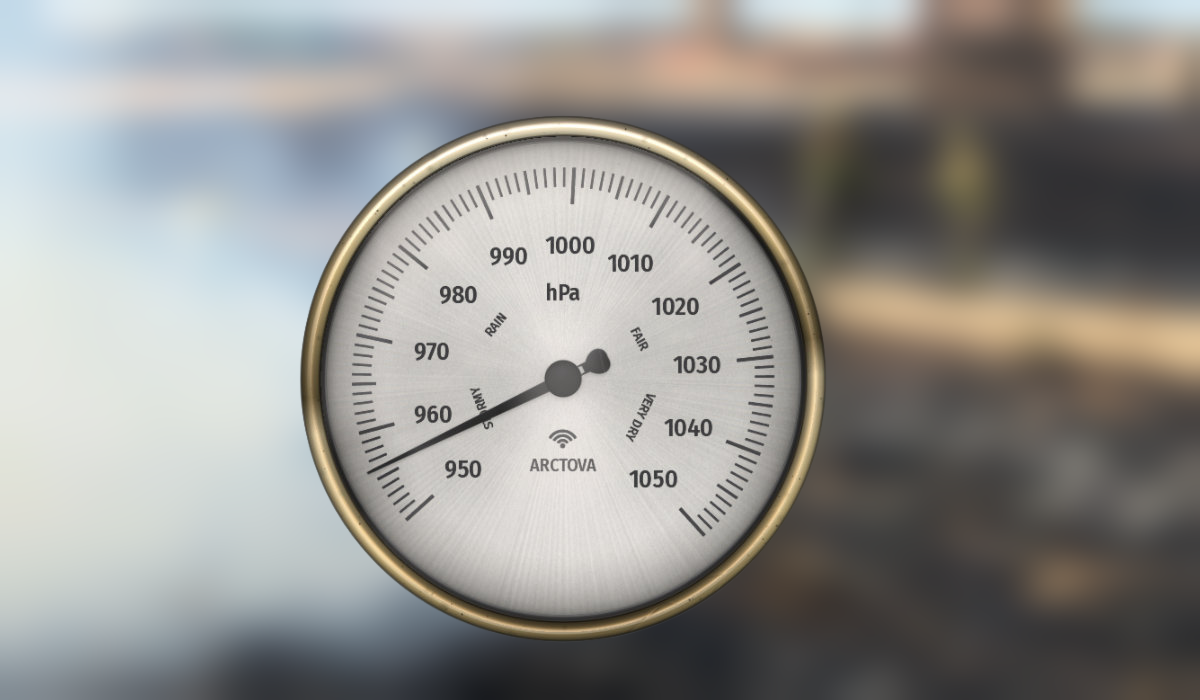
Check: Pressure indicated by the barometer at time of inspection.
956 hPa
